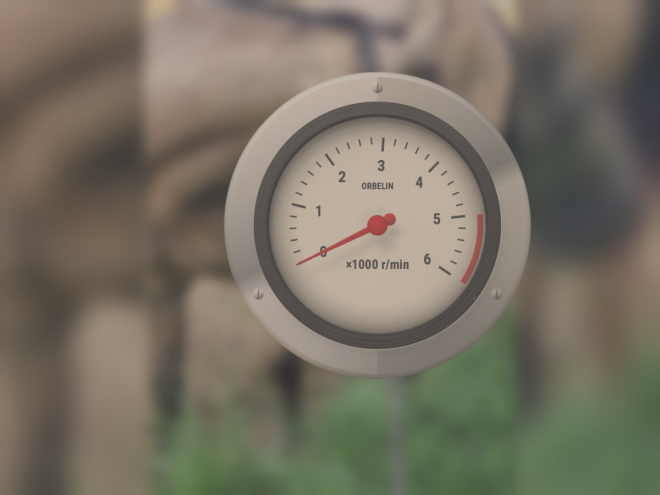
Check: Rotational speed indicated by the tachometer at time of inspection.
0 rpm
